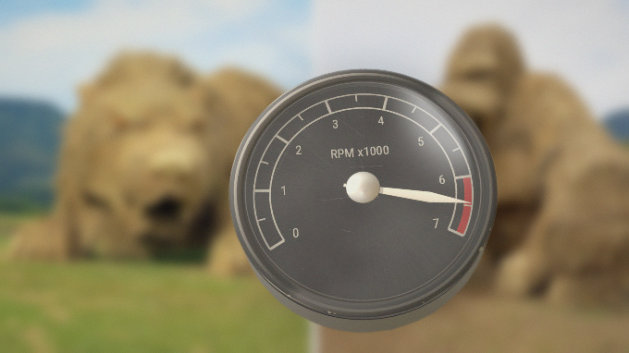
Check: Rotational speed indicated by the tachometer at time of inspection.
6500 rpm
